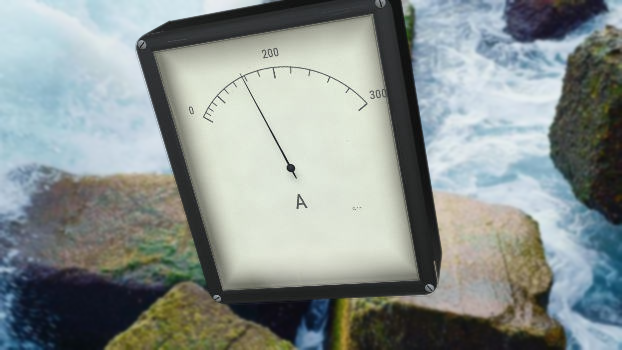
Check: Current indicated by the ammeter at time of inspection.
160 A
